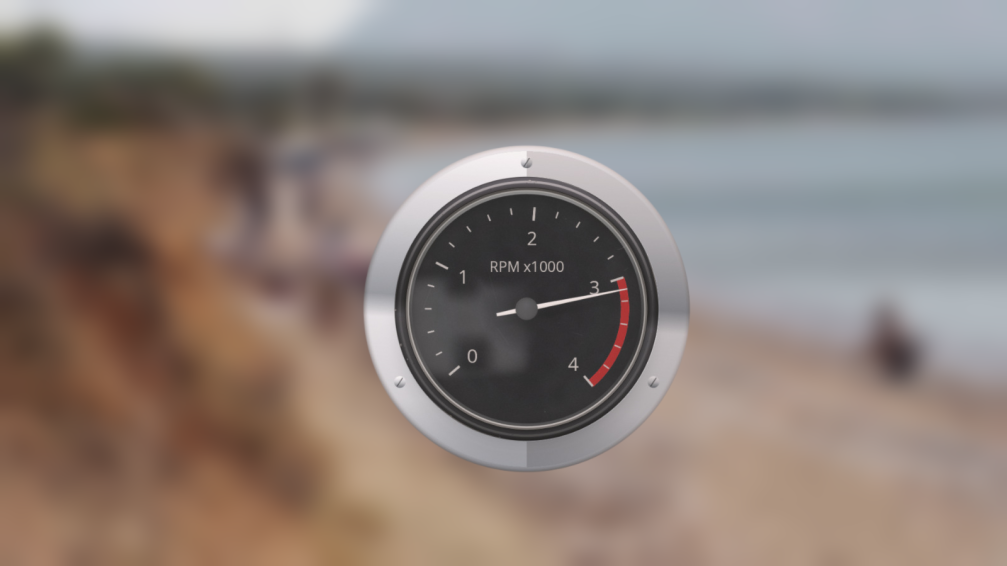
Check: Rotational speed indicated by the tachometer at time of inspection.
3100 rpm
